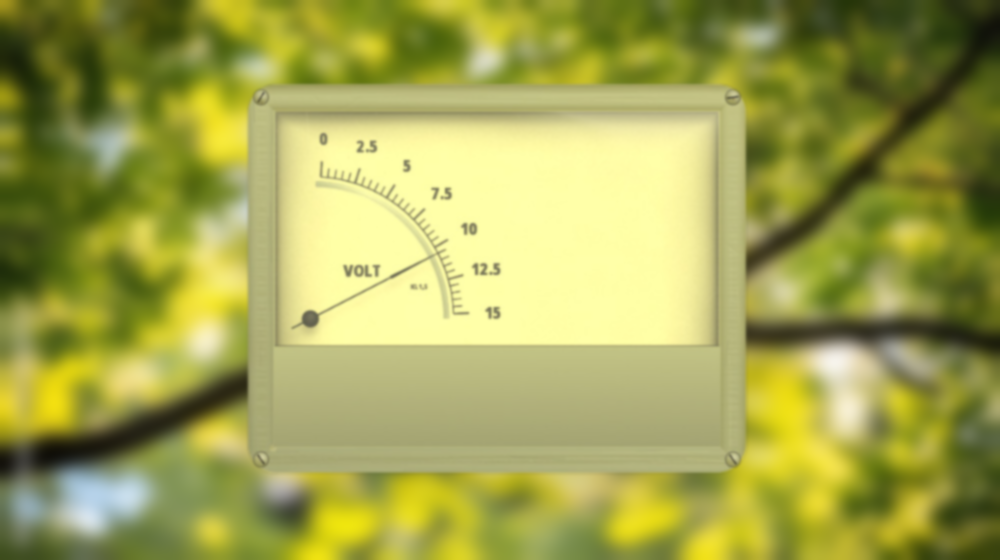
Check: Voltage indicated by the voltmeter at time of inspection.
10.5 V
